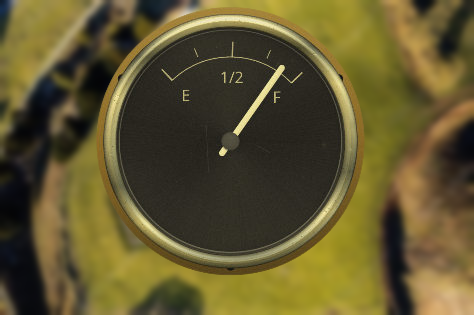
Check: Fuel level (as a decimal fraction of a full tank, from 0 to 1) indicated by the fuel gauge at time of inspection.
0.875
